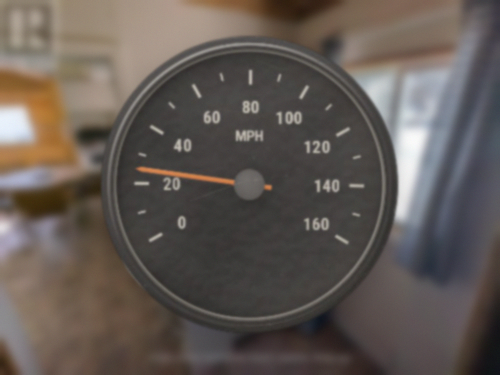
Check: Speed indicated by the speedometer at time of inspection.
25 mph
